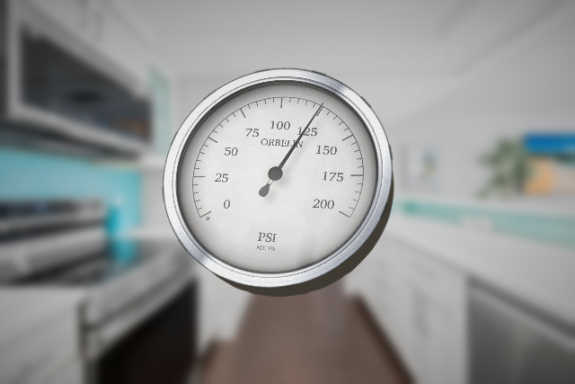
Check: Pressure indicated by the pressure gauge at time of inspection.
125 psi
